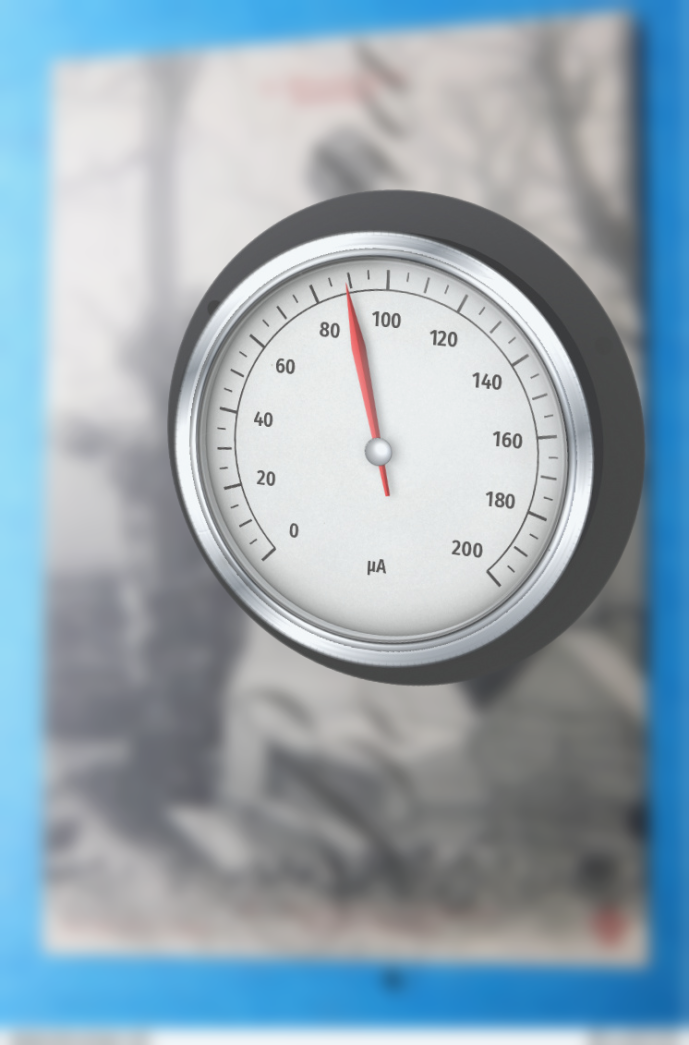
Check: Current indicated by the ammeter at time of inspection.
90 µA
